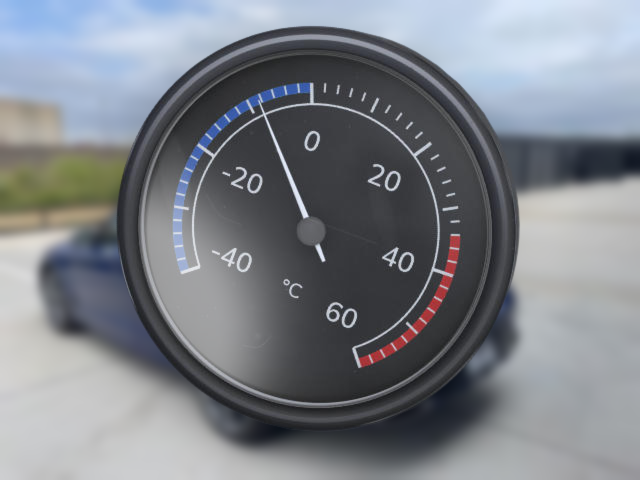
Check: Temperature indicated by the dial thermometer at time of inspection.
-8 °C
